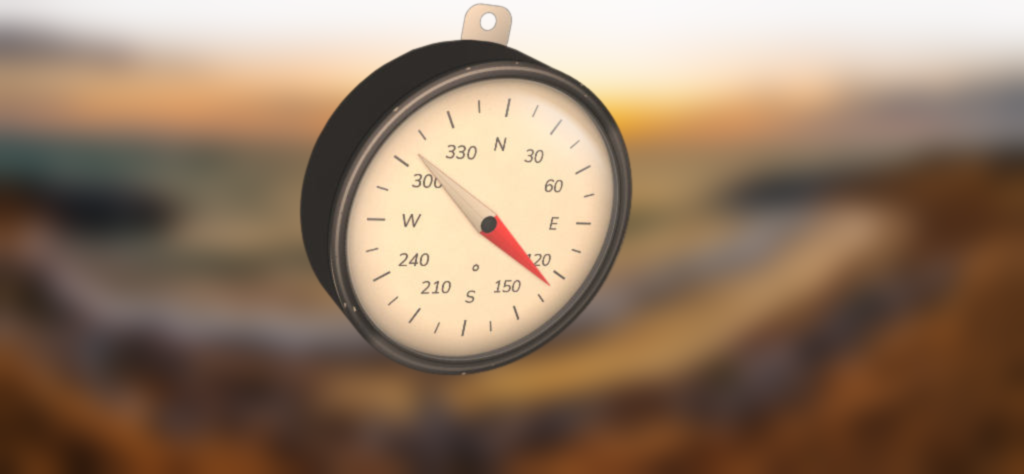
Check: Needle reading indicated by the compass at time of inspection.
127.5 °
